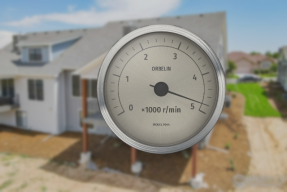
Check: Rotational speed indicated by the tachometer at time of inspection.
4800 rpm
